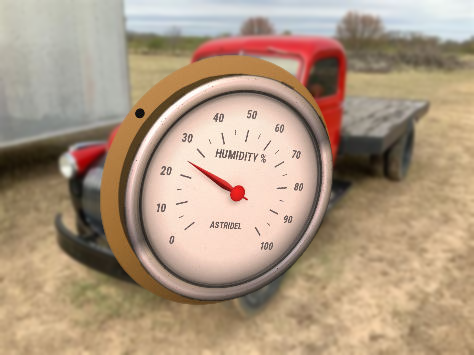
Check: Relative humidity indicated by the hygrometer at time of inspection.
25 %
